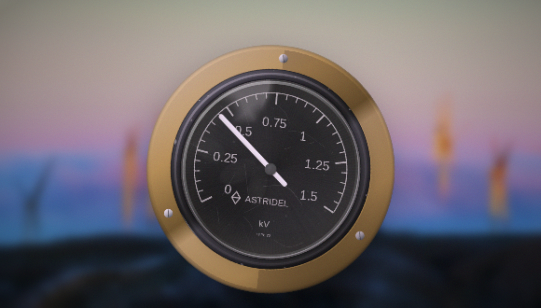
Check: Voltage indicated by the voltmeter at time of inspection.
0.45 kV
